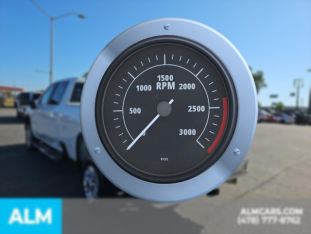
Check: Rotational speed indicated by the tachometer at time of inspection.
0 rpm
